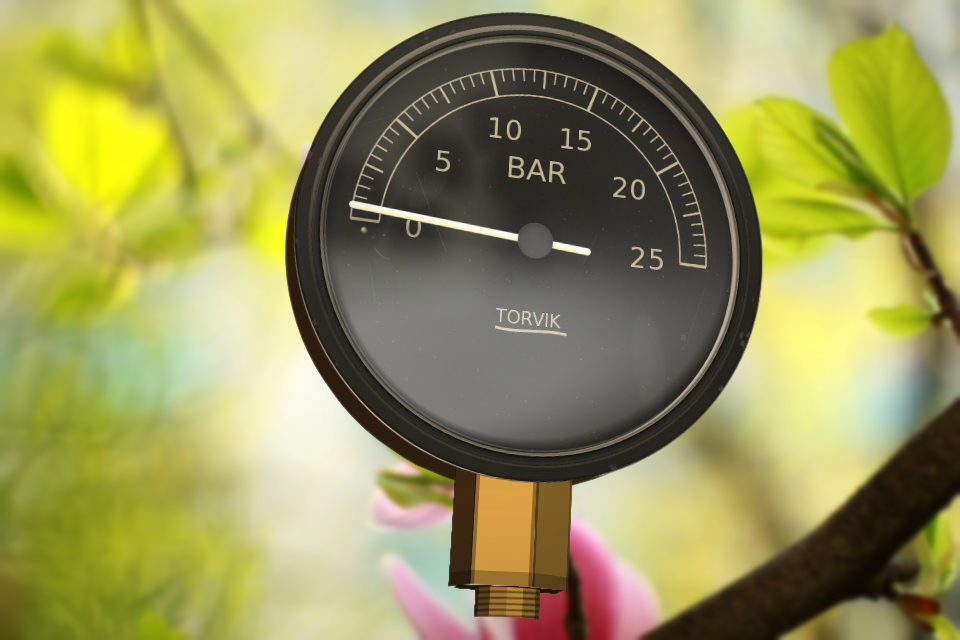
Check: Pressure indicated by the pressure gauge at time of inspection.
0.5 bar
